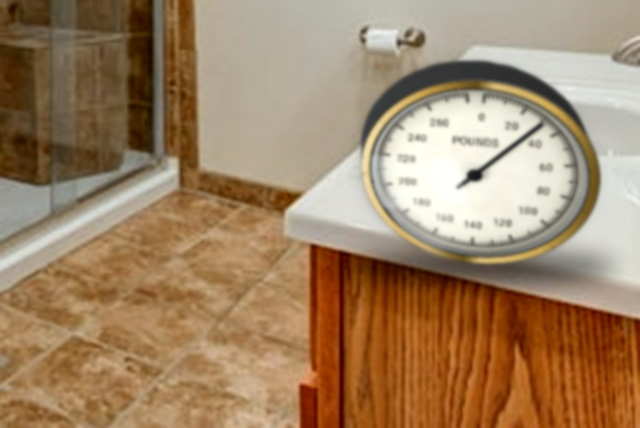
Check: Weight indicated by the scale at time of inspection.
30 lb
